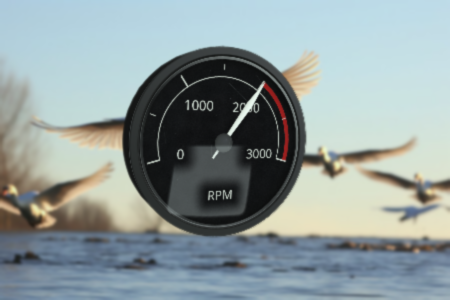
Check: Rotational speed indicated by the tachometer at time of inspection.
2000 rpm
